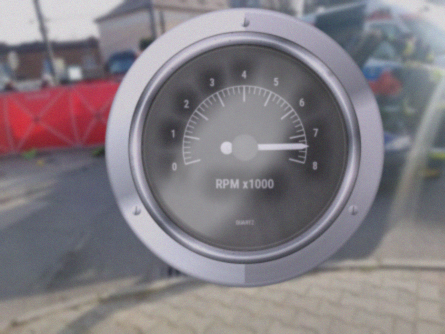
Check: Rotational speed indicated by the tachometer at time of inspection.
7400 rpm
